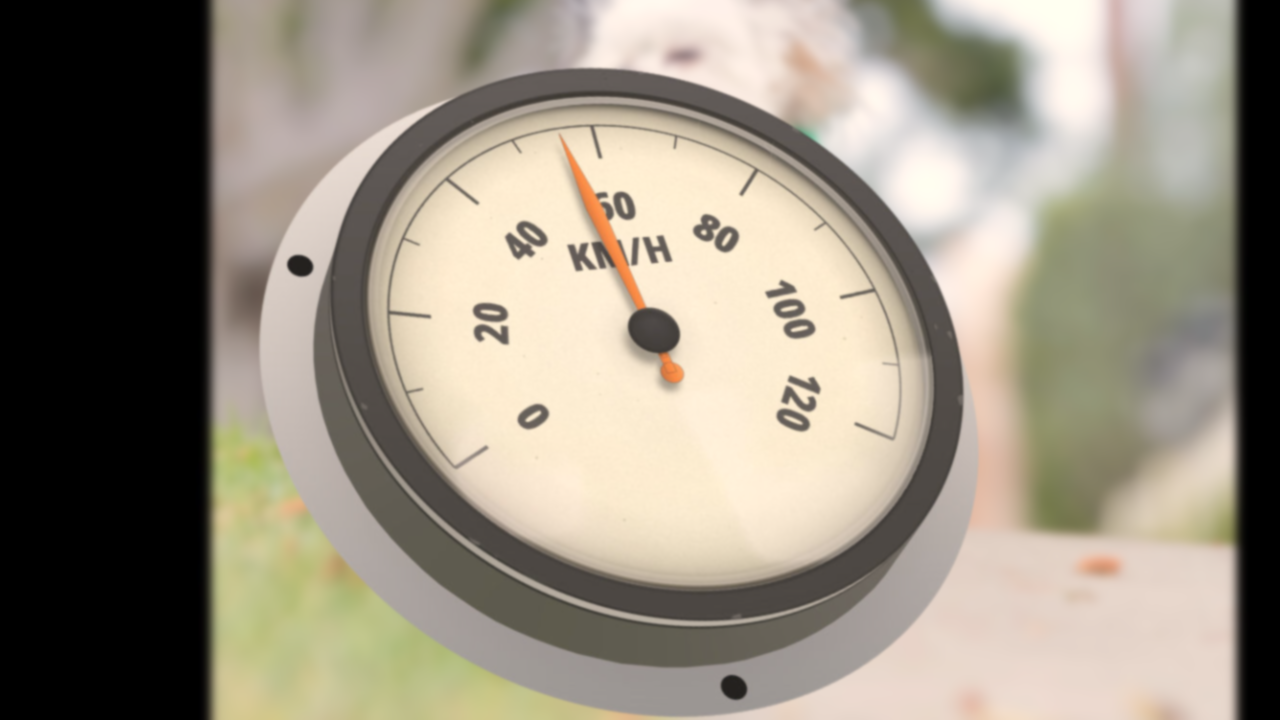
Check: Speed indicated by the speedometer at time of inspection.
55 km/h
